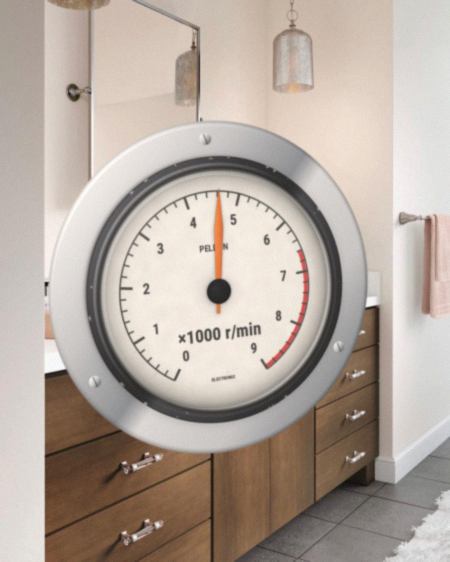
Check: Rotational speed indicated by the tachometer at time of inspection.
4600 rpm
